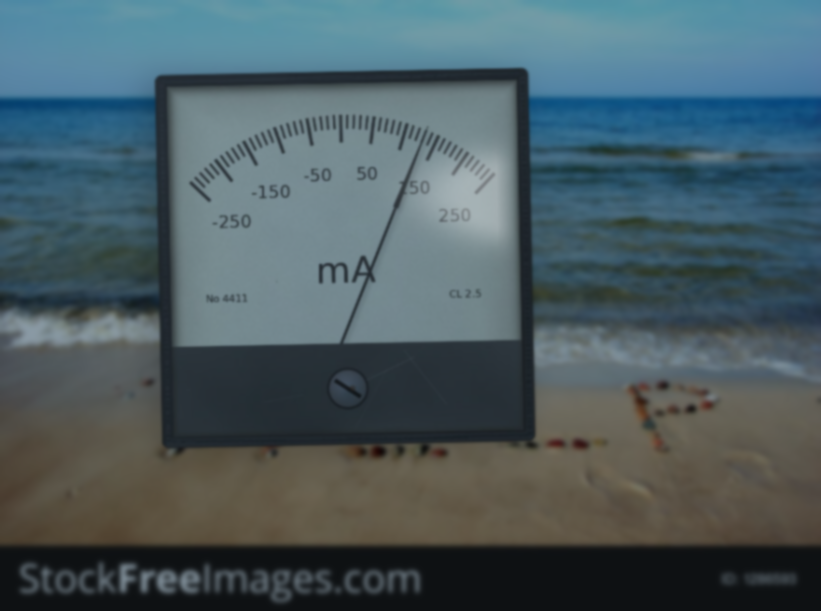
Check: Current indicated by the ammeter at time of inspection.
130 mA
